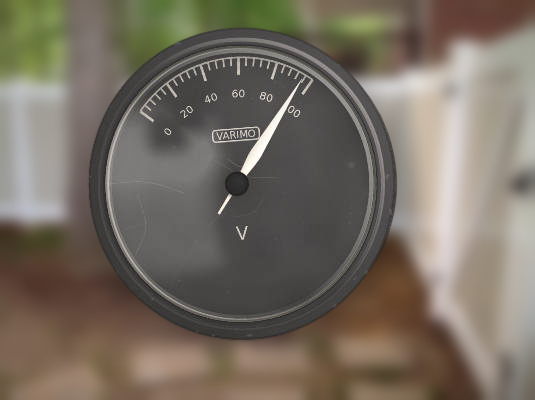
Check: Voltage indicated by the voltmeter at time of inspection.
96 V
